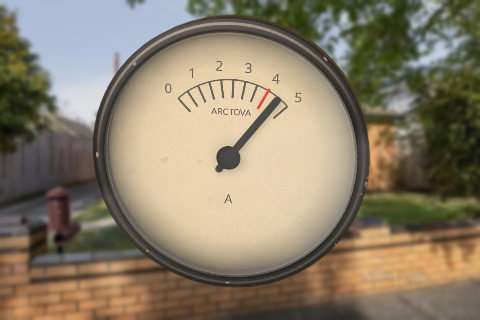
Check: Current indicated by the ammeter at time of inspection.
4.5 A
